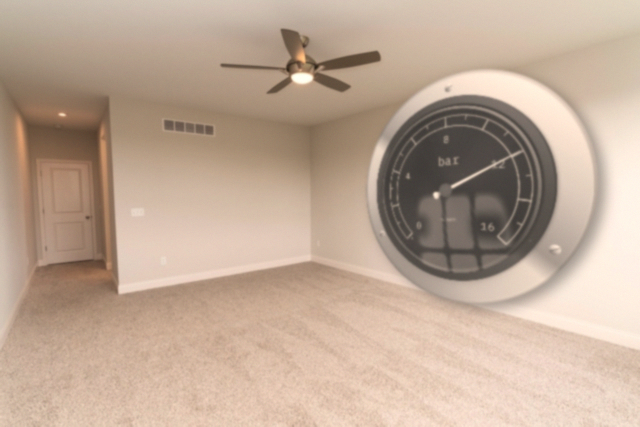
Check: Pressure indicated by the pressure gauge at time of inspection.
12 bar
